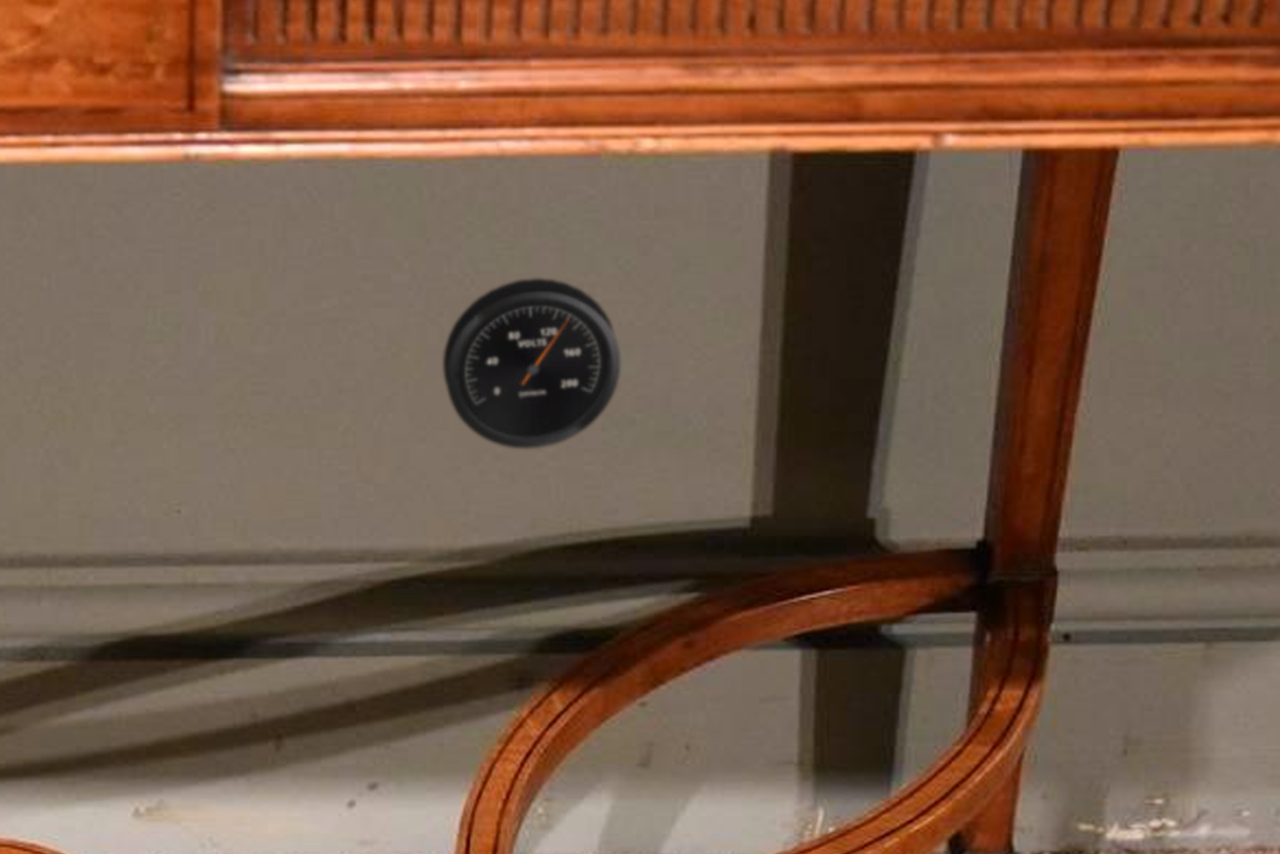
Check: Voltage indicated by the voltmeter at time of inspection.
130 V
